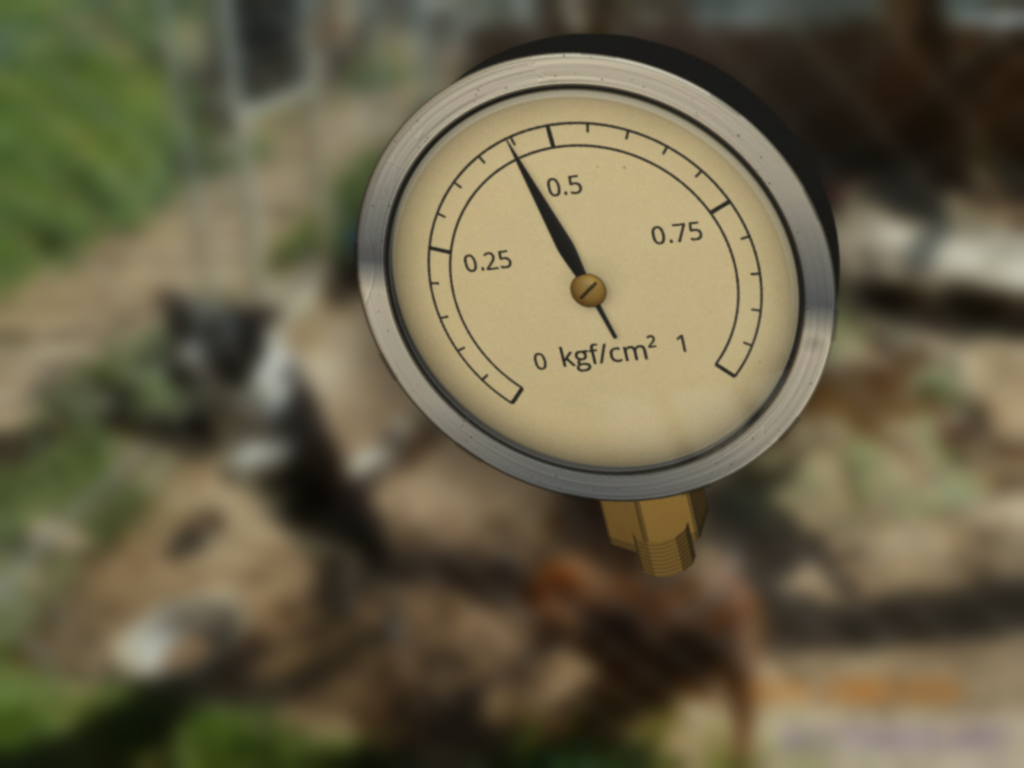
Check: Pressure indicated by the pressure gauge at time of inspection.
0.45 kg/cm²
